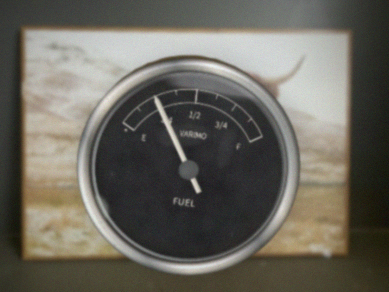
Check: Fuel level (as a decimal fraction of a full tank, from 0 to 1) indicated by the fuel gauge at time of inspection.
0.25
